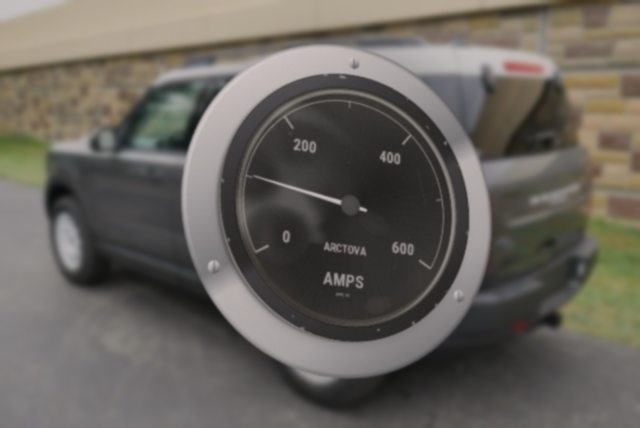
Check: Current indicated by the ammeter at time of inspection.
100 A
